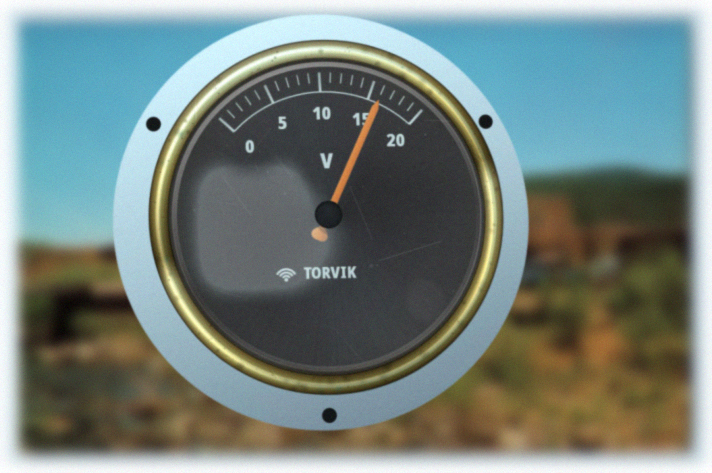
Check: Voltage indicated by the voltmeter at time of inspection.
16 V
